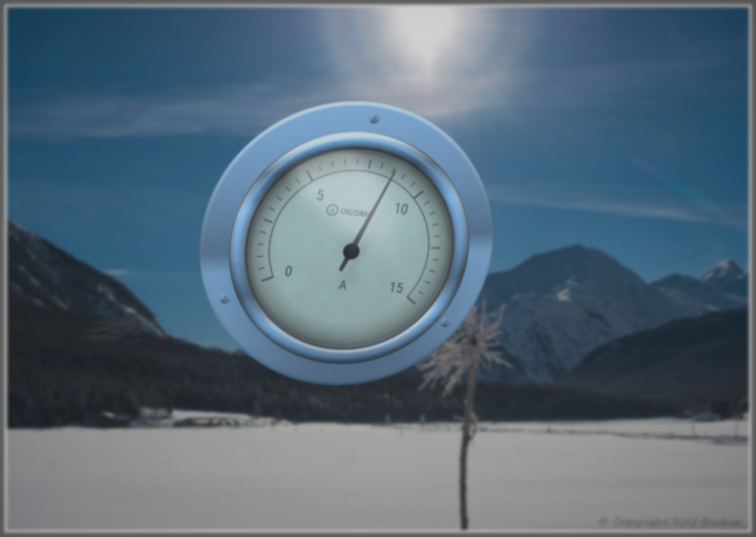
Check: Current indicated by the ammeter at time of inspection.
8.5 A
